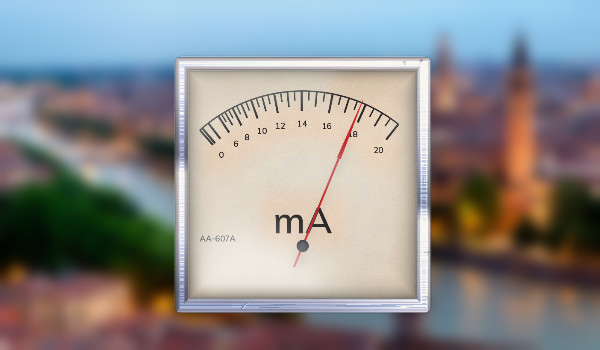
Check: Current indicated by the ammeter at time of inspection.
17.75 mA
